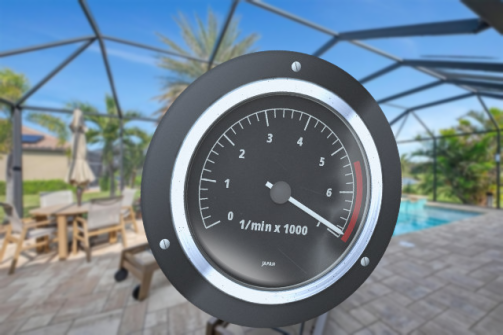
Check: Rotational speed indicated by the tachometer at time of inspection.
6900 rpm
